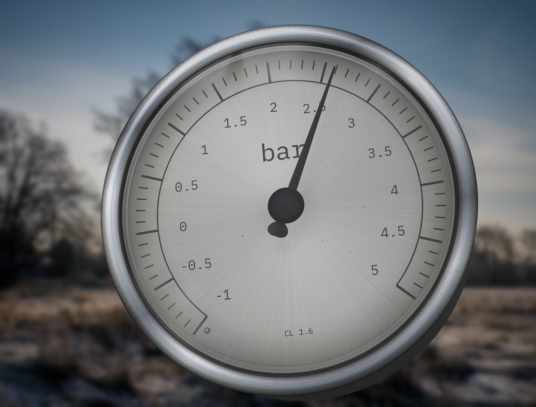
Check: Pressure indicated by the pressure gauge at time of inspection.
2.6 bar
